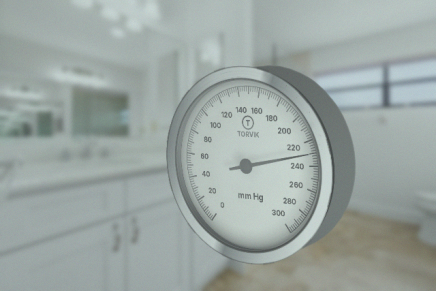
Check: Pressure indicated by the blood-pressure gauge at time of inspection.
230 mmHg
